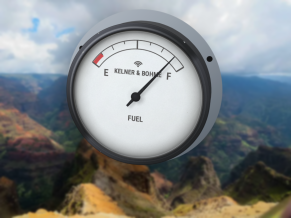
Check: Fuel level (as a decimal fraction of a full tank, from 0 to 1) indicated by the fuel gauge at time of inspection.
0.875
